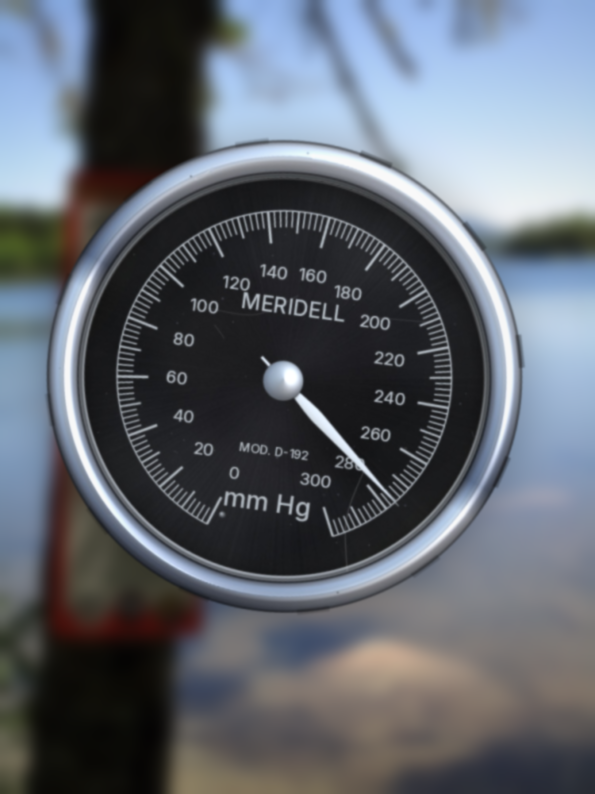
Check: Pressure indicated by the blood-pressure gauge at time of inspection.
276 mmHg
